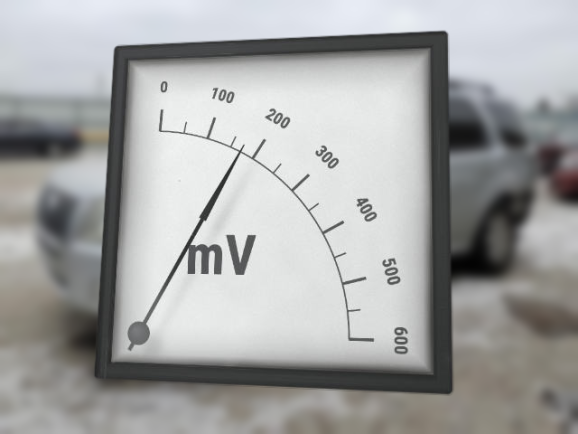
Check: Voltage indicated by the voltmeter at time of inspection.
175 mV
